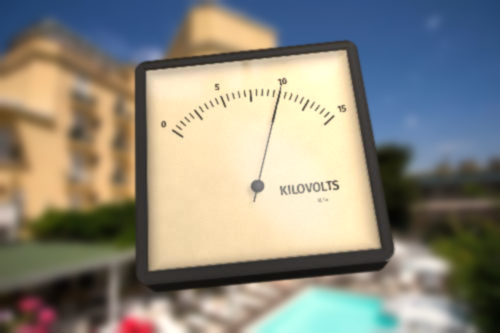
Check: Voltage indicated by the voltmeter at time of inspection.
10 kV
